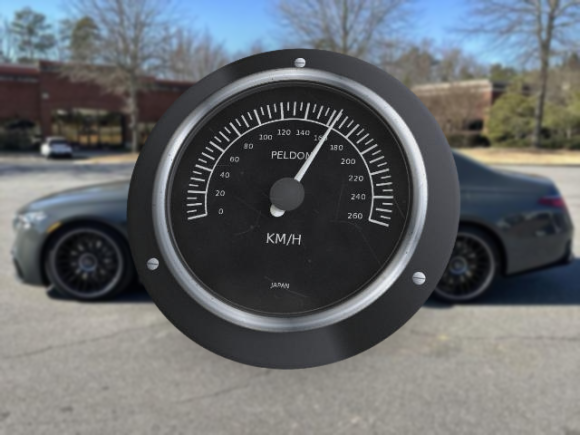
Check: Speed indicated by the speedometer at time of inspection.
165 km/h
